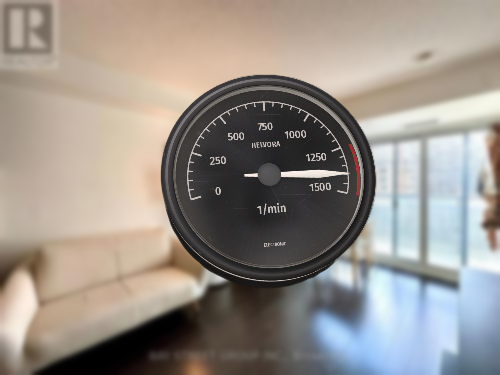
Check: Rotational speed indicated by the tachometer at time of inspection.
1400 rpm
